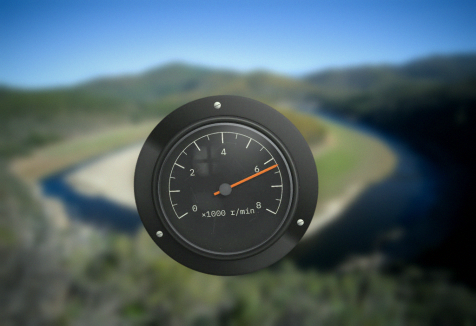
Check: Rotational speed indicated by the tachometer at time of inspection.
6250 rpm
